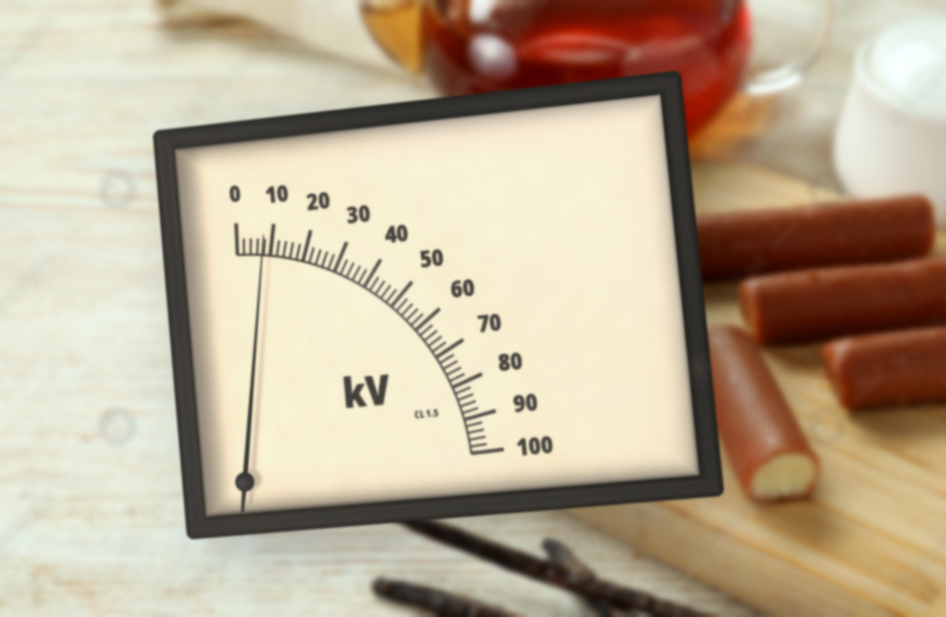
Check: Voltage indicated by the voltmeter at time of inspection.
8 kV
